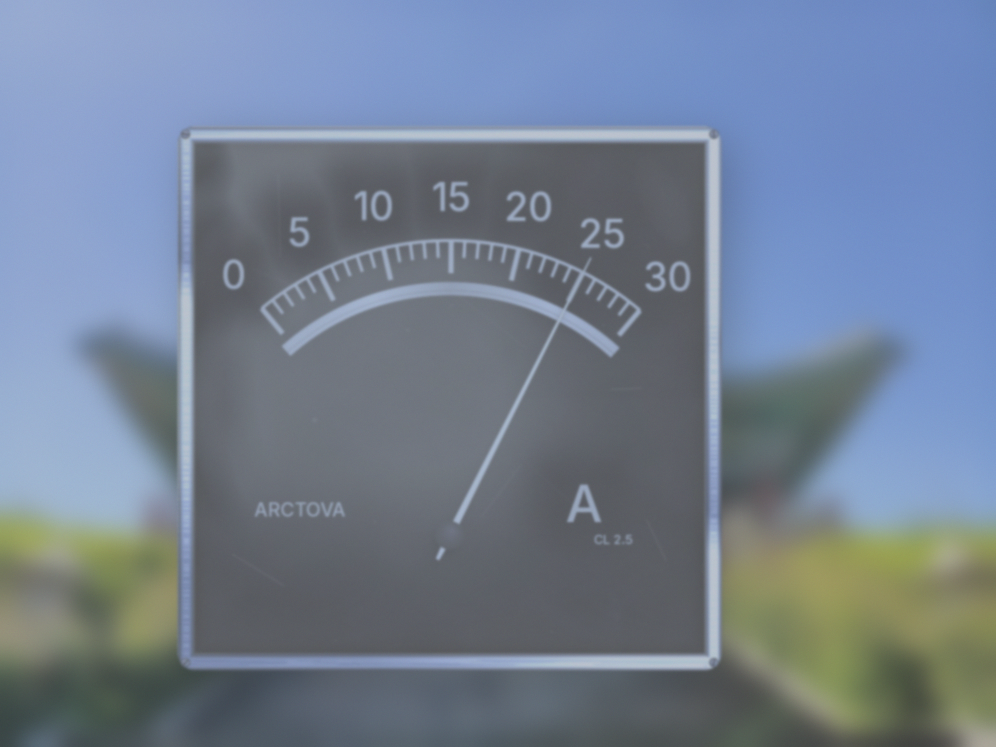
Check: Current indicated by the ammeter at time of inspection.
25 A
